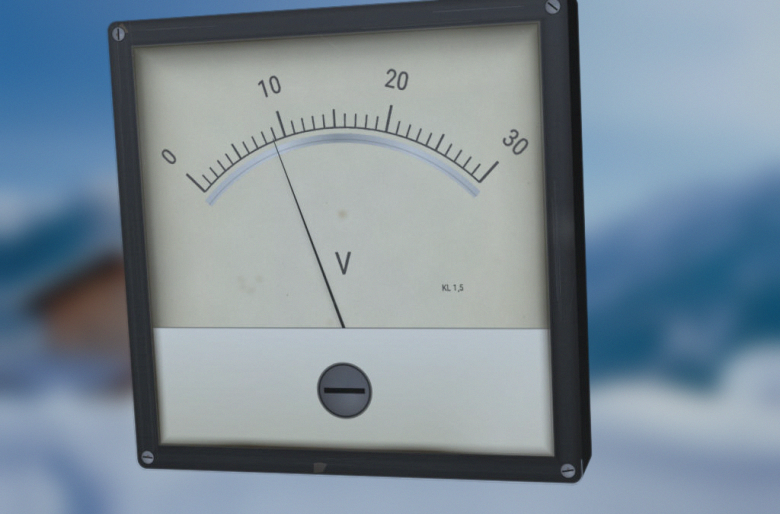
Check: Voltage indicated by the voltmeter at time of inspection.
9 V
